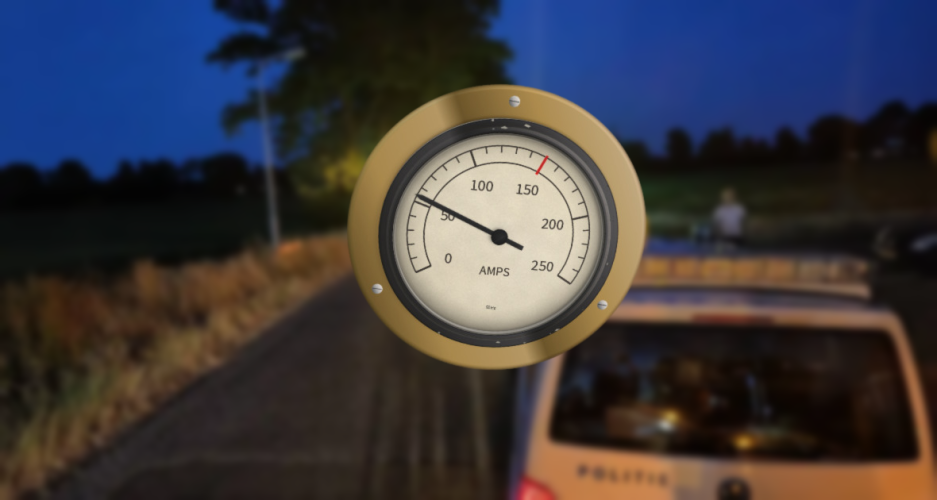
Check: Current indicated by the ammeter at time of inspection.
55 A
